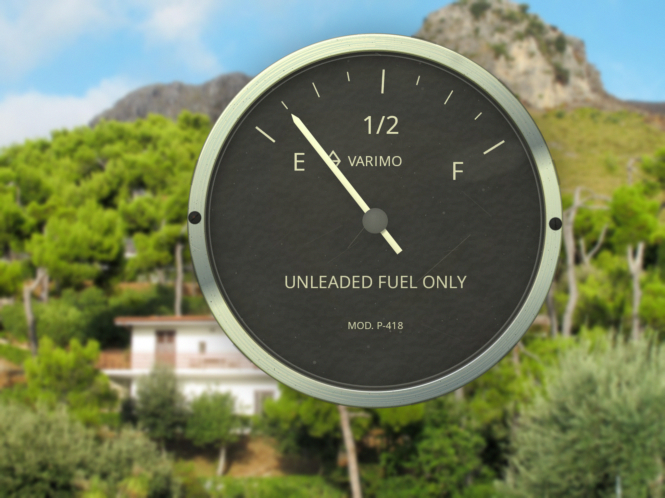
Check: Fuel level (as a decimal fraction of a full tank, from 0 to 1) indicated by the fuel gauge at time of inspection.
0.125
